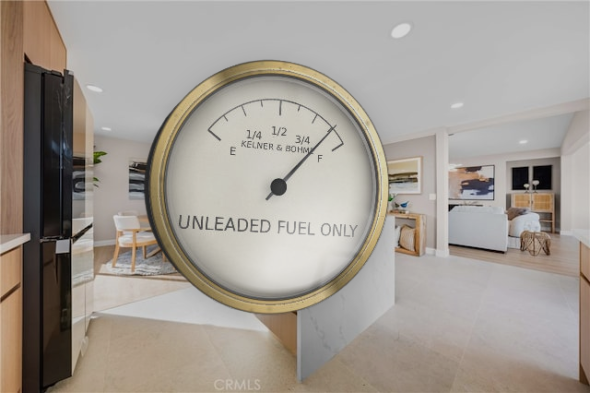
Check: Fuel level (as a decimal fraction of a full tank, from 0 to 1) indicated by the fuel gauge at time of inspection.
0.875
